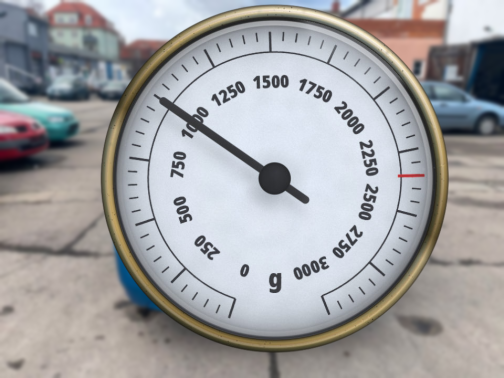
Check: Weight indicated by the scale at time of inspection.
1000 g
